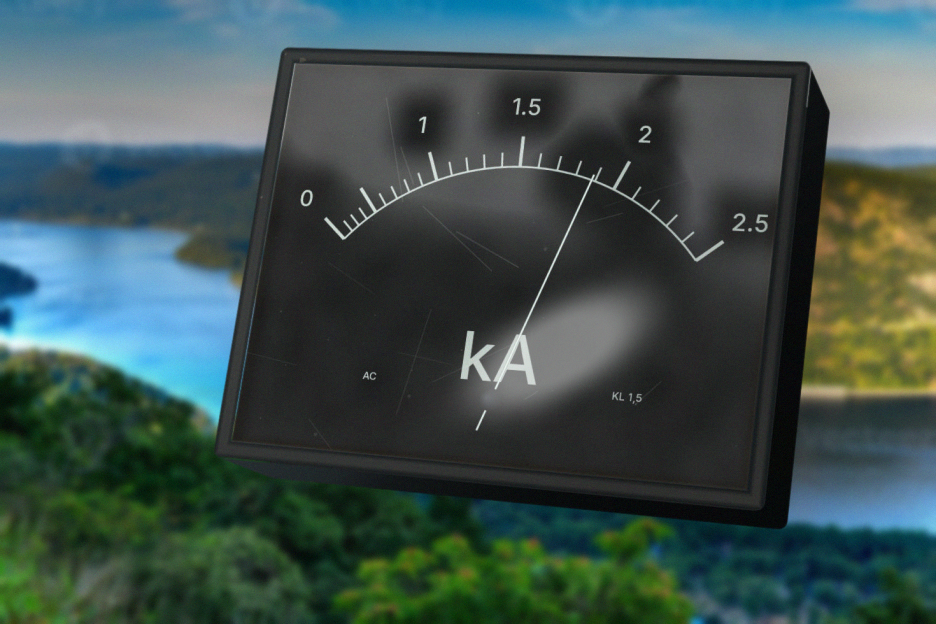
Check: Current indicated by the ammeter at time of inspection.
1.9 kA
